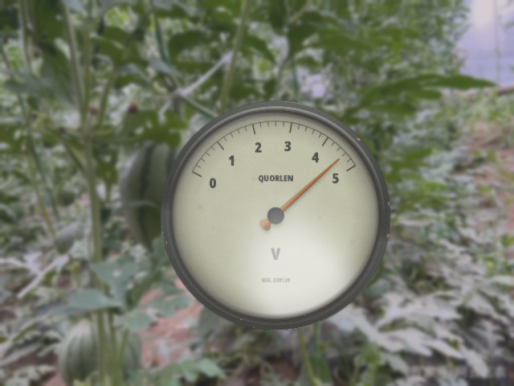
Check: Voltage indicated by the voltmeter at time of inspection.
4.6 V
